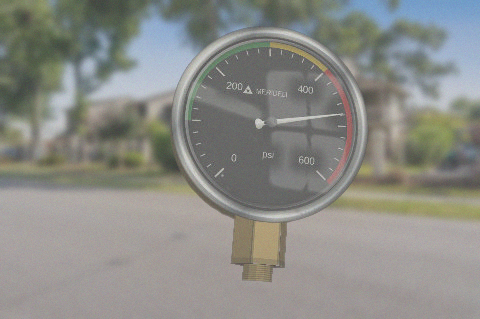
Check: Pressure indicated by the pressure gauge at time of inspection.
480 psi
